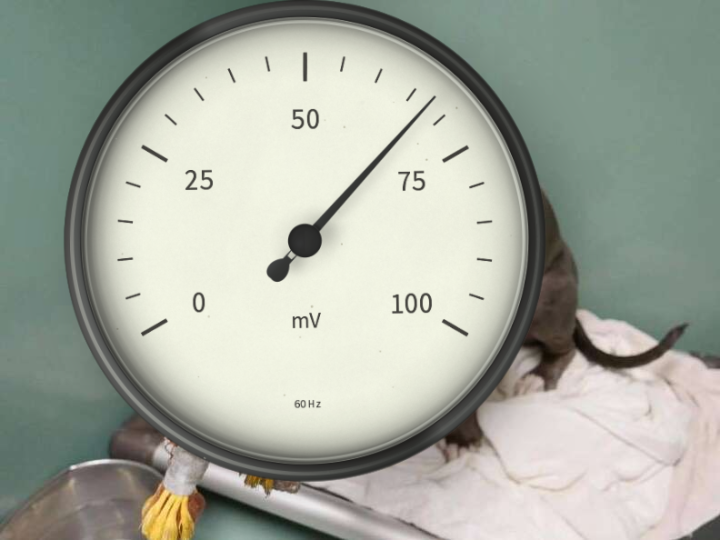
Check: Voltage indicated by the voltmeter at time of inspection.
67.5 mV
